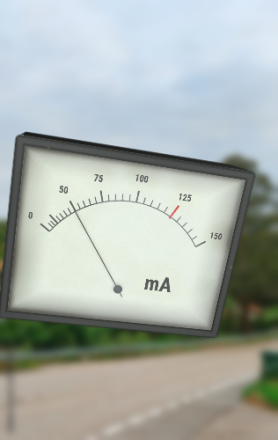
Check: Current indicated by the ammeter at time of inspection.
50 mA
